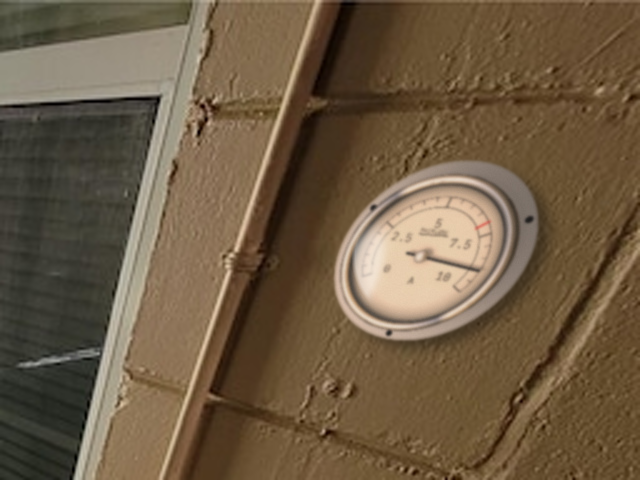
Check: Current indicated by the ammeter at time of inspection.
9 A
